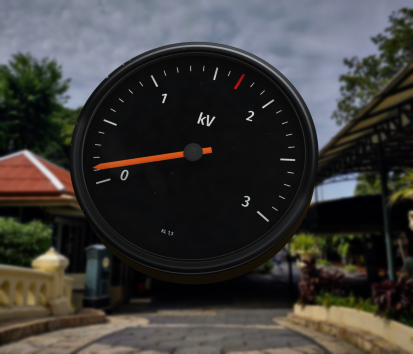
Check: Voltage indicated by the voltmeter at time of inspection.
0.1 kV
